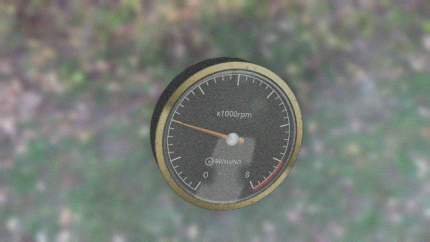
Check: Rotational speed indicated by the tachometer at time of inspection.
2000 rpm
